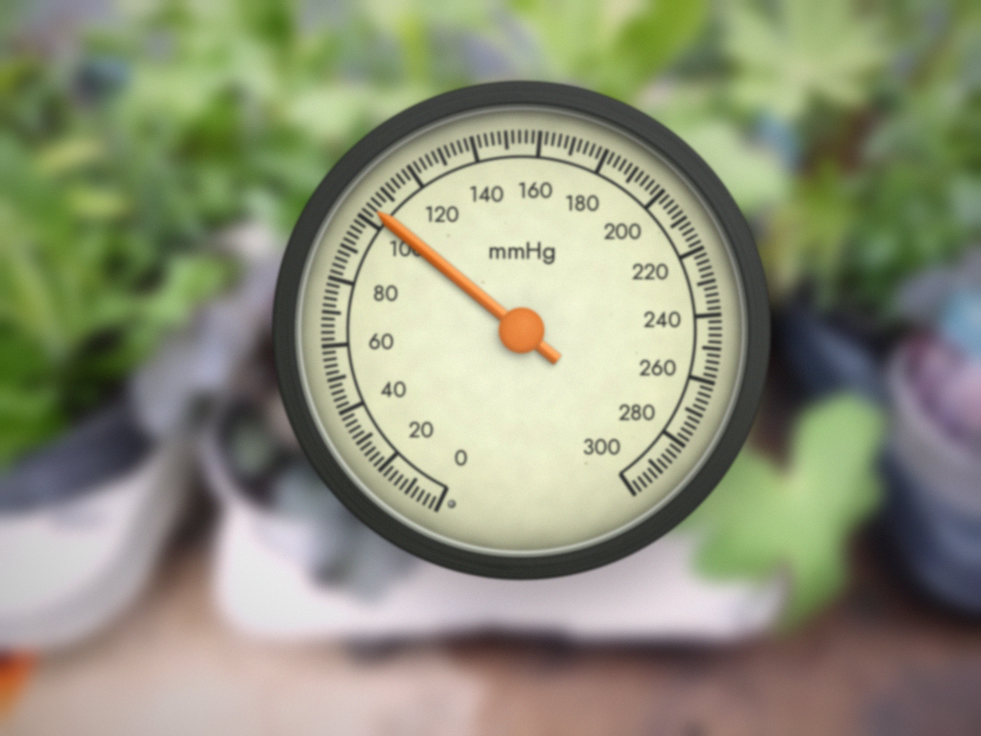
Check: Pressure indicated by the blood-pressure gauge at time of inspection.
104 mmHg
